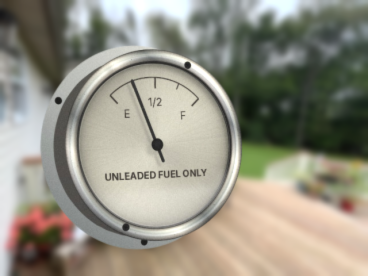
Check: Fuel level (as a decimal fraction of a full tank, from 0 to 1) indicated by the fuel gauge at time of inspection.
0.25
